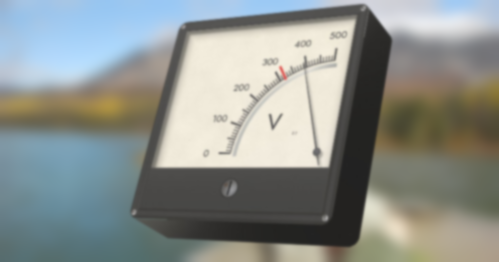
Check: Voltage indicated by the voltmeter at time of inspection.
400 V
